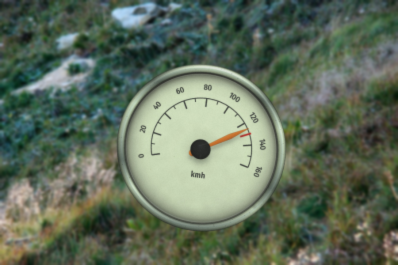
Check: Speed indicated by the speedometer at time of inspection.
125 km/h
